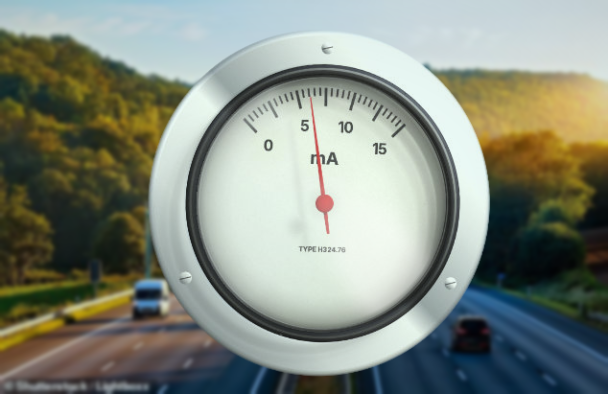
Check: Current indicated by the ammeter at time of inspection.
6 mA
